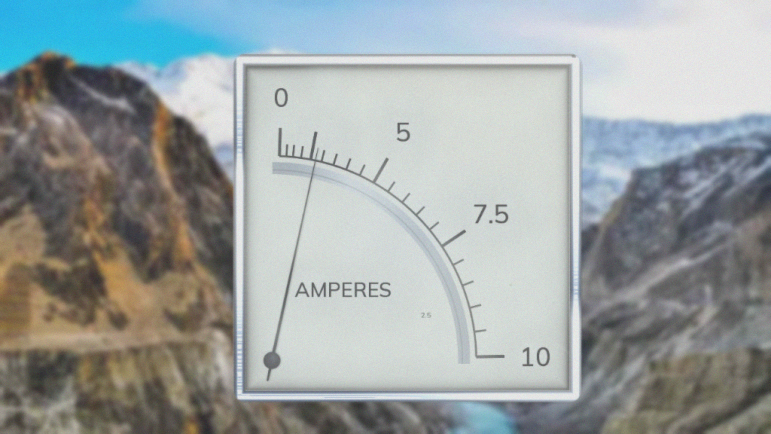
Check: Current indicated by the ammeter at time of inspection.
2.75 A
